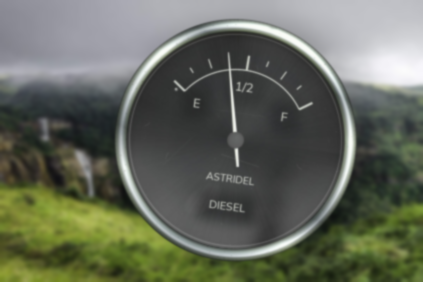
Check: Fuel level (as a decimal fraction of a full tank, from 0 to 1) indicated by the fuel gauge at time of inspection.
0.375
